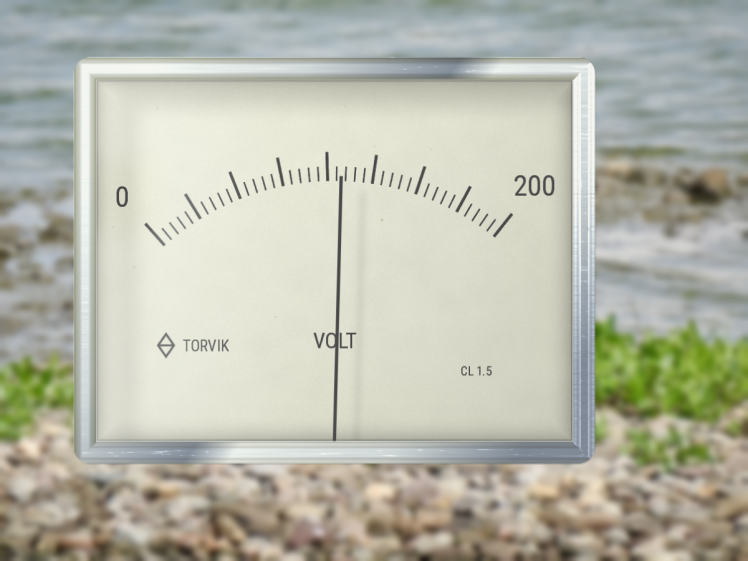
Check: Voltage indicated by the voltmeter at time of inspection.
107.5 V
